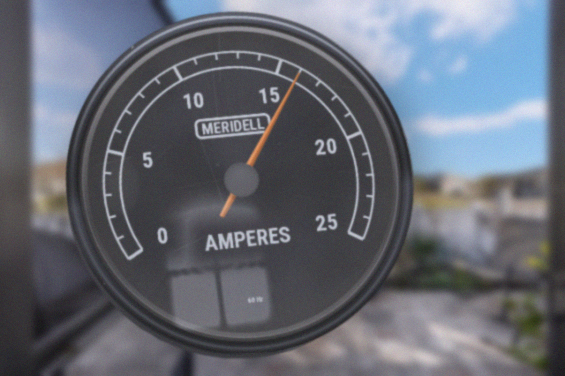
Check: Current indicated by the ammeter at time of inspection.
16 A
